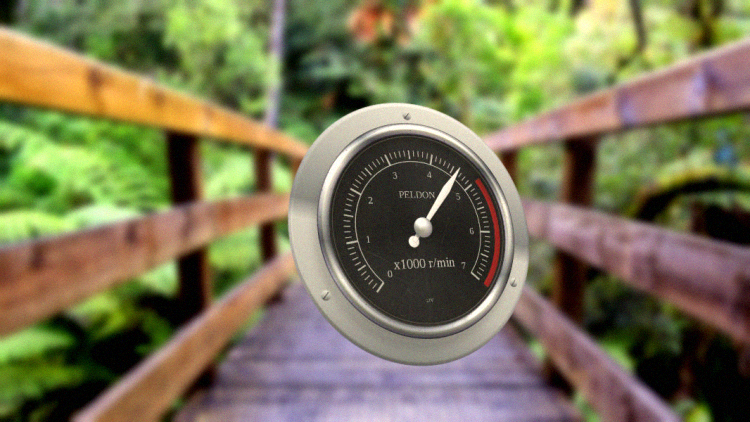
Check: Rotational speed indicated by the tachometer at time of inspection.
4600 rpm
